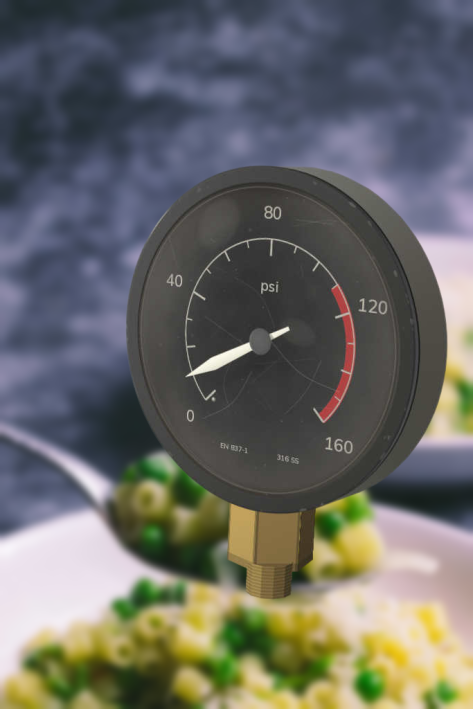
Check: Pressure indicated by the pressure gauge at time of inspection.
10 psi
